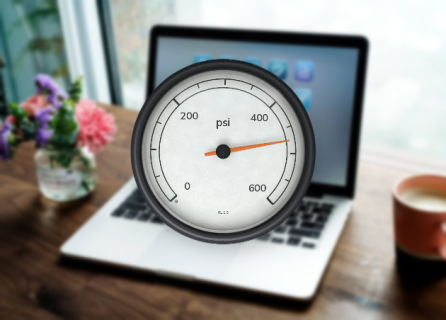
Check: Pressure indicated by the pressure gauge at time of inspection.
475 psi
